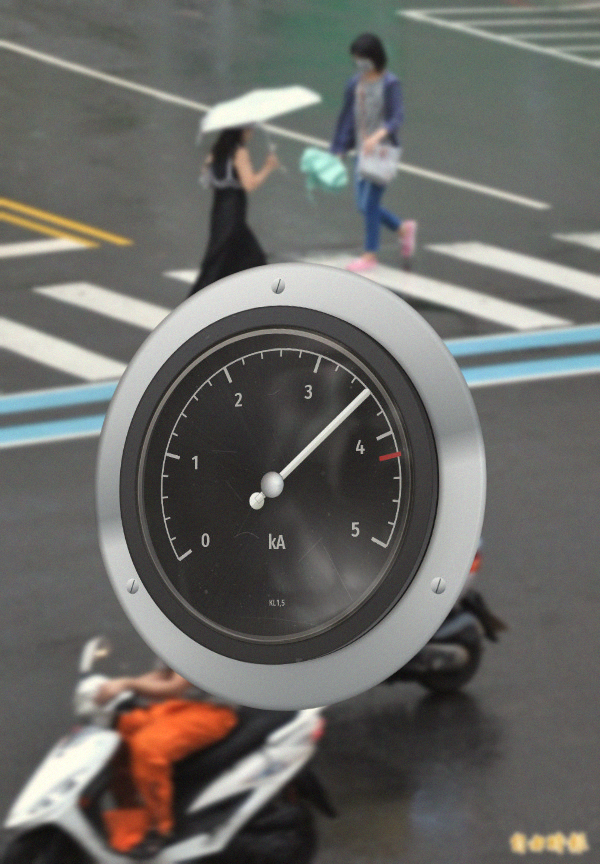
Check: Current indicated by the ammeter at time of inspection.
3.6 kA
